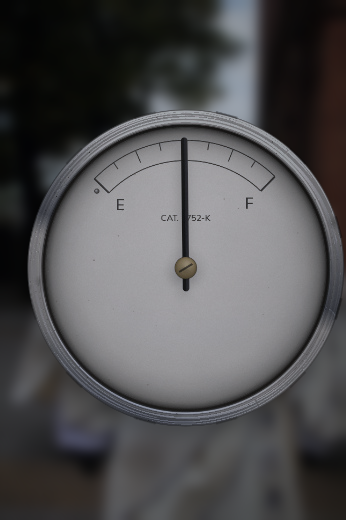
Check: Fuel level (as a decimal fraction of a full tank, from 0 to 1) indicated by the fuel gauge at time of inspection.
0.5
